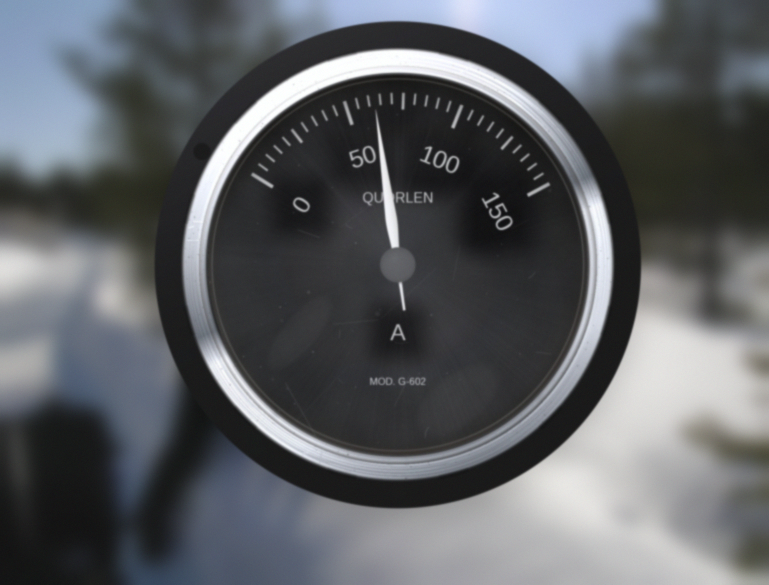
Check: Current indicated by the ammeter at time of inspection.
62.5 A
